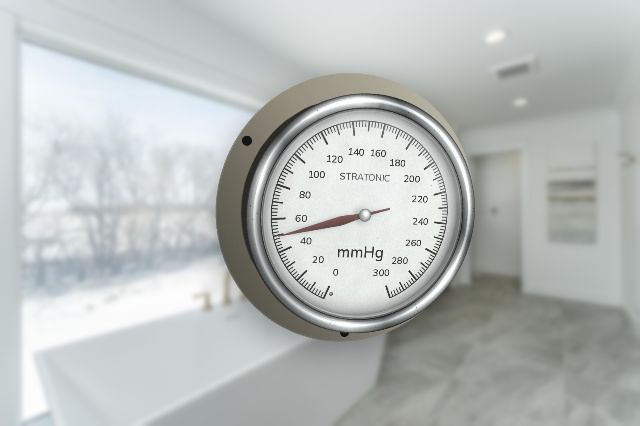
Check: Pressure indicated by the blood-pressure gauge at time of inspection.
50 mmHg
